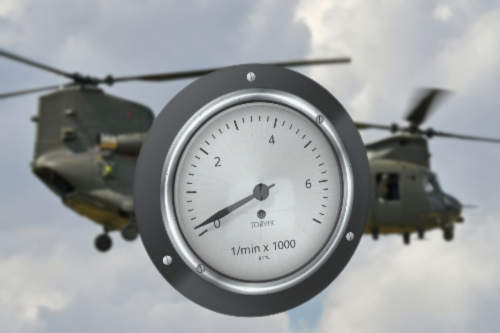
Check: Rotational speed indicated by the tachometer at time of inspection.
200 rpm
